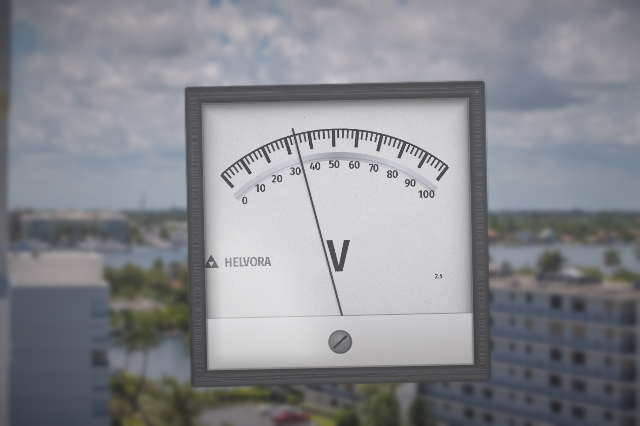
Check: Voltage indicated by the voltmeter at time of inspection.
34 V
